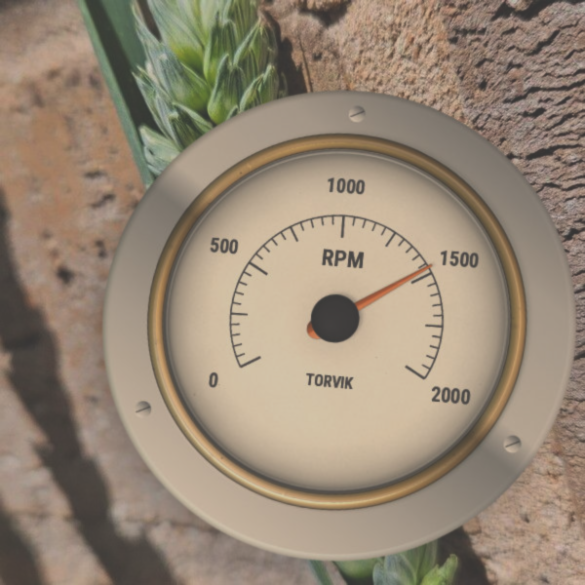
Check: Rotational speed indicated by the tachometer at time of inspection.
1475 rpm
